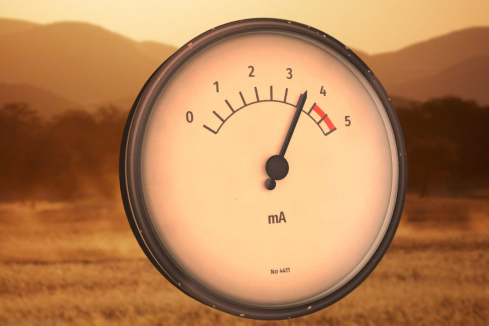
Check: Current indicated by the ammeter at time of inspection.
3.5 mA
